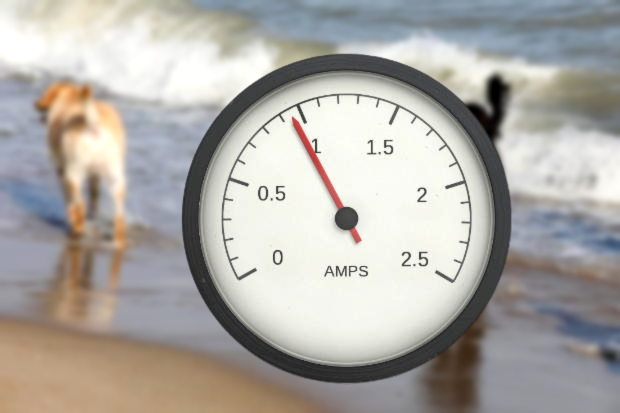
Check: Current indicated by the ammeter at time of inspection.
0.95 A
